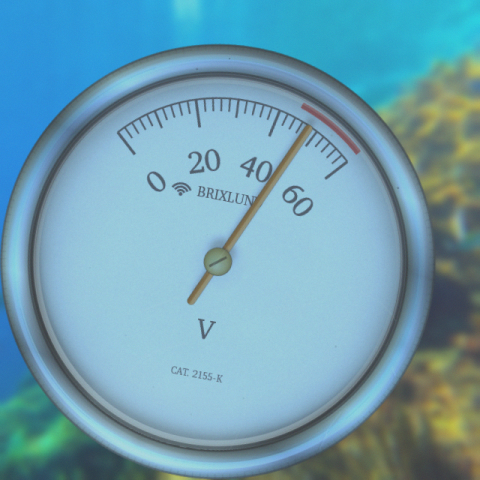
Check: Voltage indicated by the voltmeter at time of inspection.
48 V
